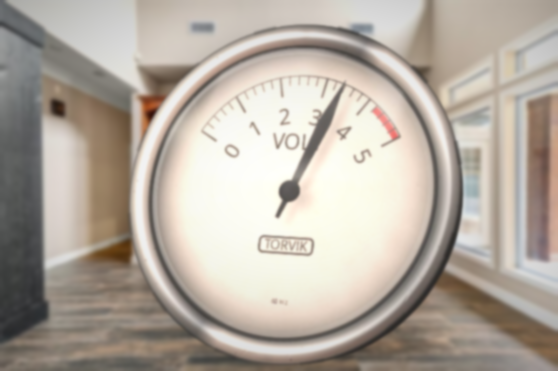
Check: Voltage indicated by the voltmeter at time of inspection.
3.4 V
